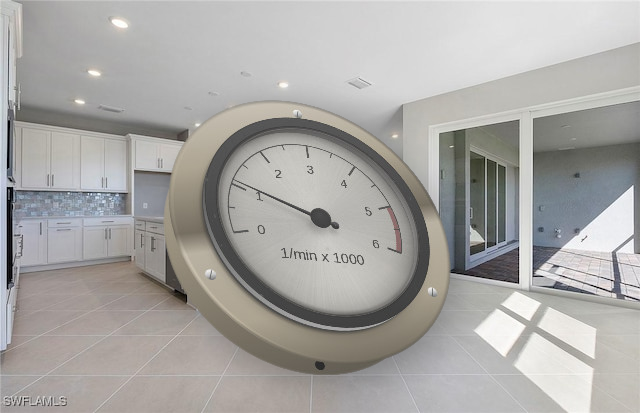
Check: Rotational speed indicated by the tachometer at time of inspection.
1000 rpm
